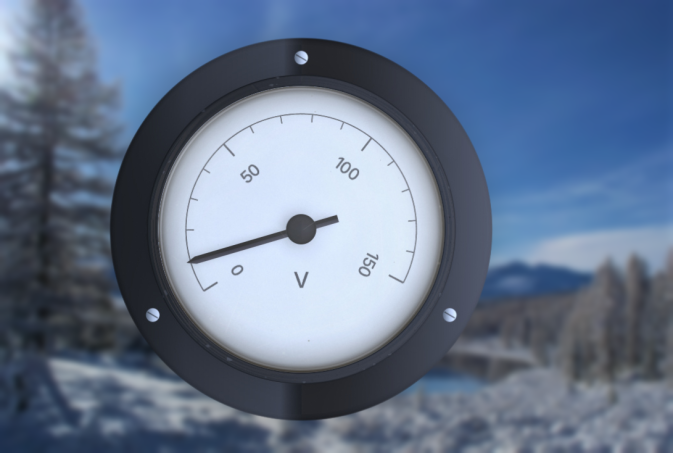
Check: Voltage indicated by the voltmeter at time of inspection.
10 V
